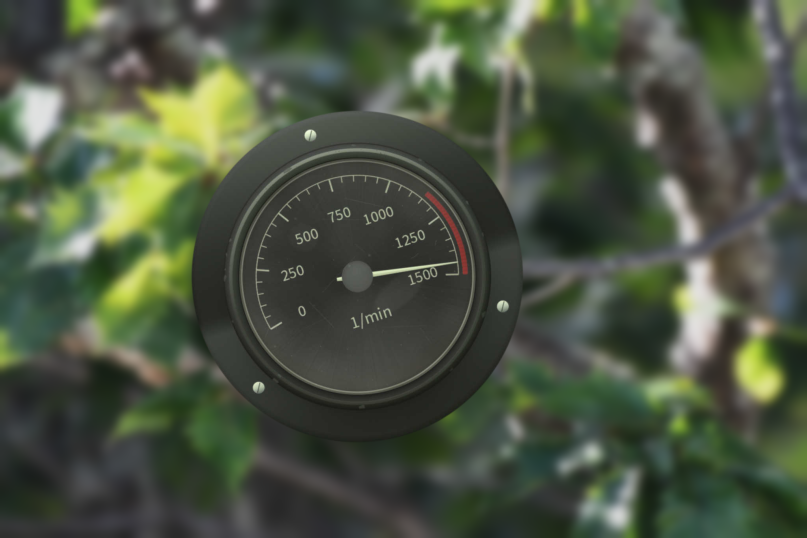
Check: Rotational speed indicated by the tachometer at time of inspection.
1450 rpm
